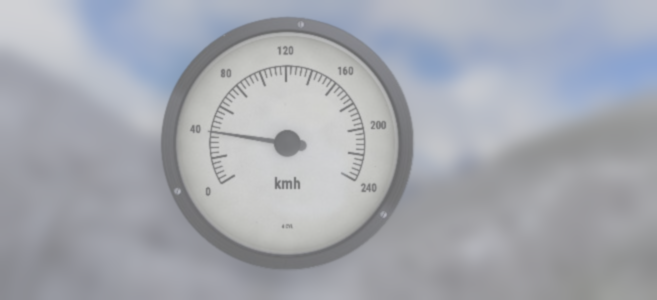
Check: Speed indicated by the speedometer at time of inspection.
40 km/h
